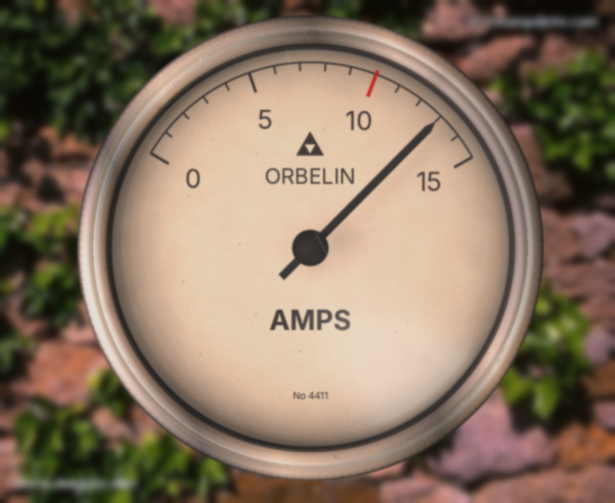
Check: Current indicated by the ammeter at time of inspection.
13 A
